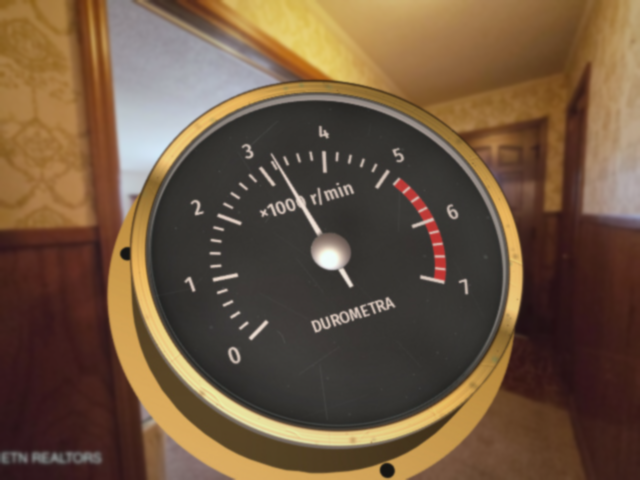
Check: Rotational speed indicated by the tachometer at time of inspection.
3200 rpm
